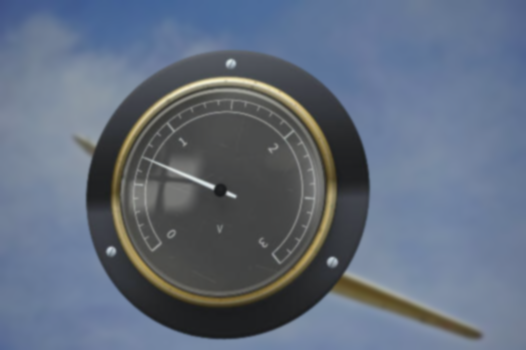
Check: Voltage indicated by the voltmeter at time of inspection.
0.7 V
